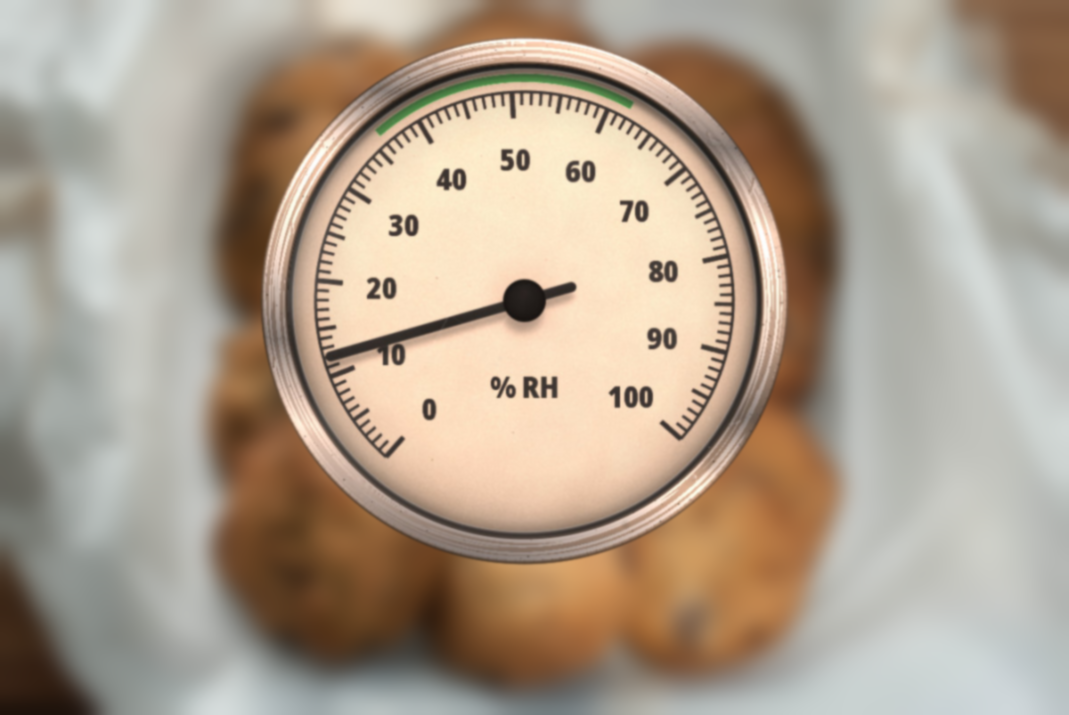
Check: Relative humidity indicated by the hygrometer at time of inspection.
12 %
